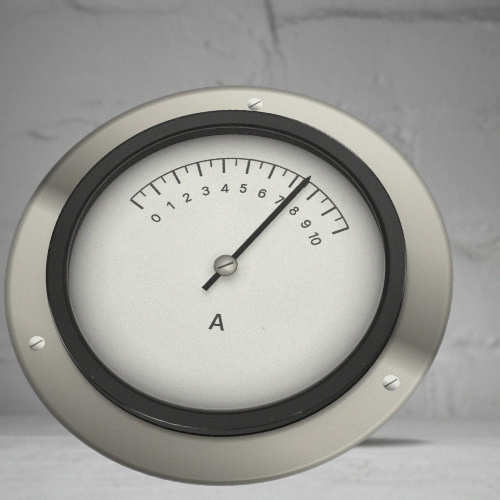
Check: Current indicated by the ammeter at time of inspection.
7.5 A
